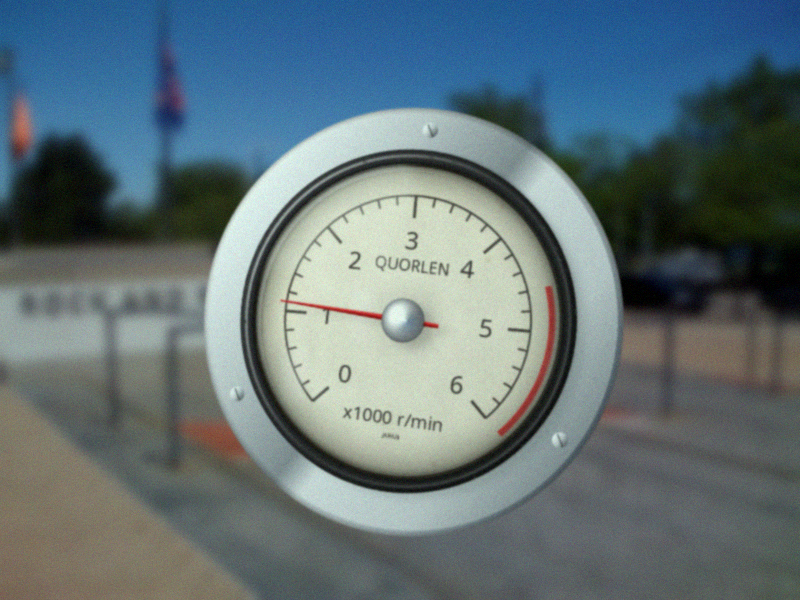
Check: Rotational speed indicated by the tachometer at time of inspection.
1100 rpm
